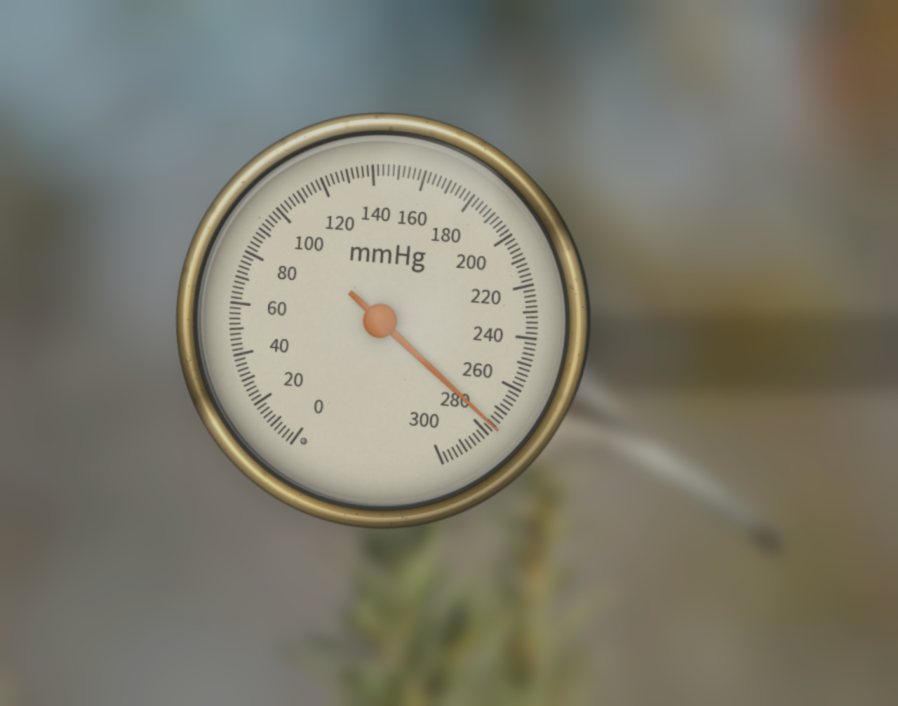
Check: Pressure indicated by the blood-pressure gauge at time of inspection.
276 mmHg
